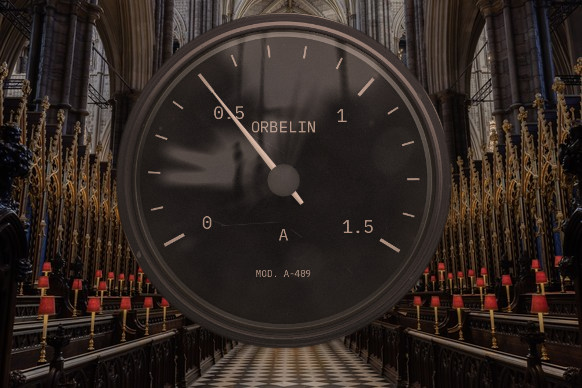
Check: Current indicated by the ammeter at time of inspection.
0.5 A
